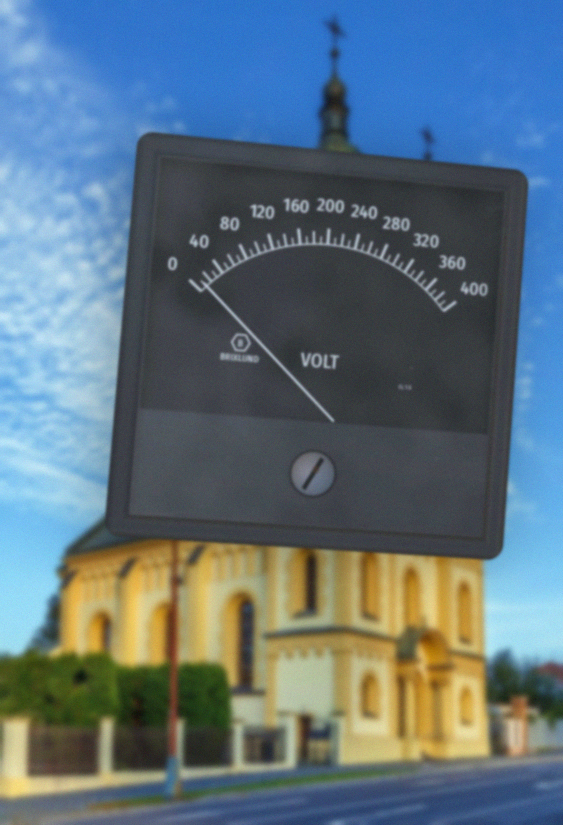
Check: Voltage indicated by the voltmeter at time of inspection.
10 V
